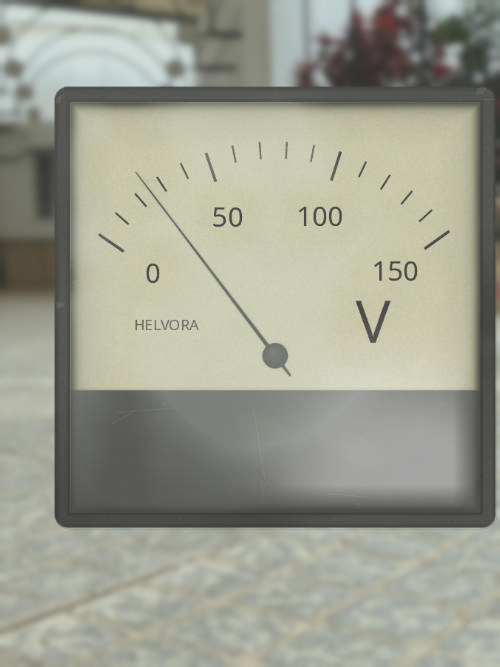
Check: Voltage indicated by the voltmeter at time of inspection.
25 V
